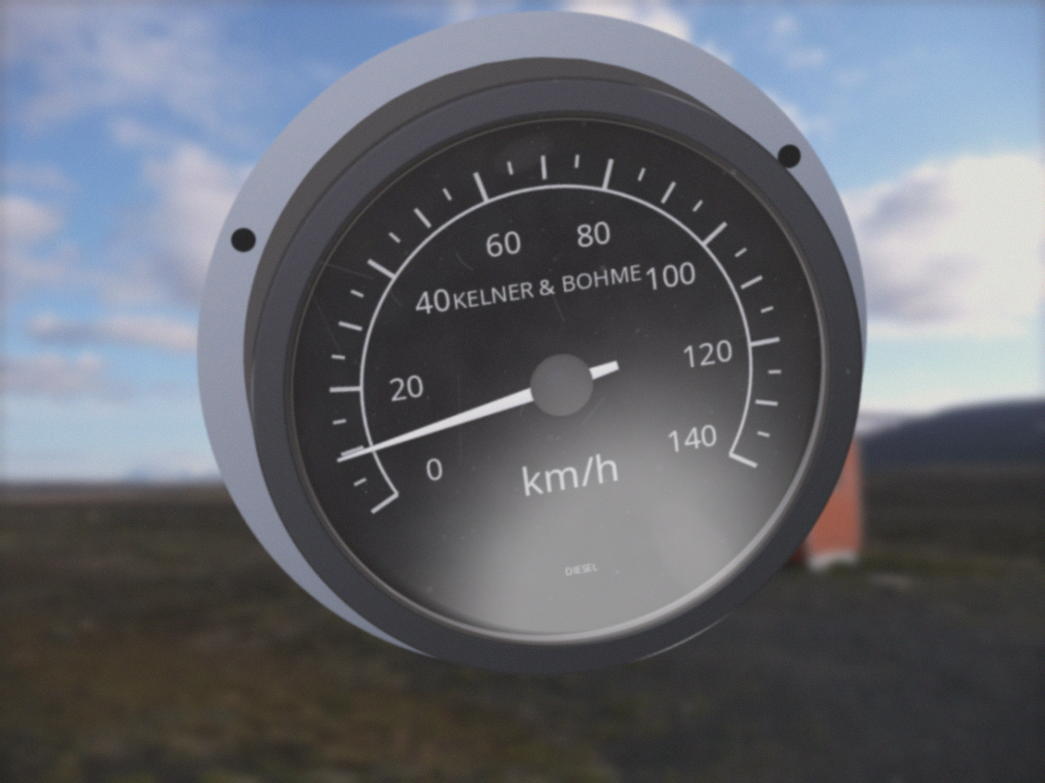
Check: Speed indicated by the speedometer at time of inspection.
10 km/h
